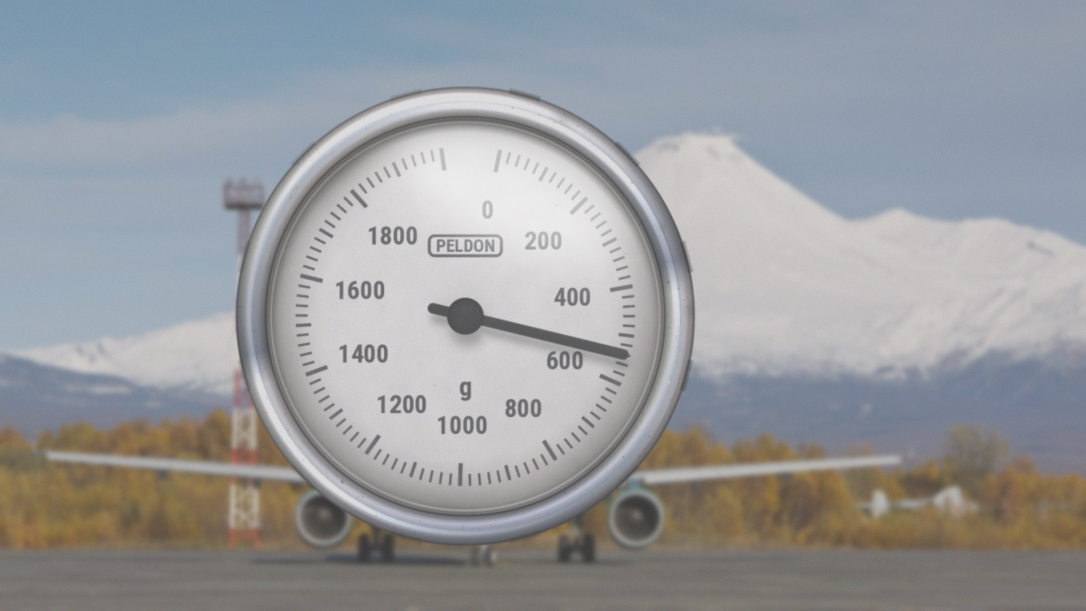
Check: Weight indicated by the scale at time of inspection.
540 g
